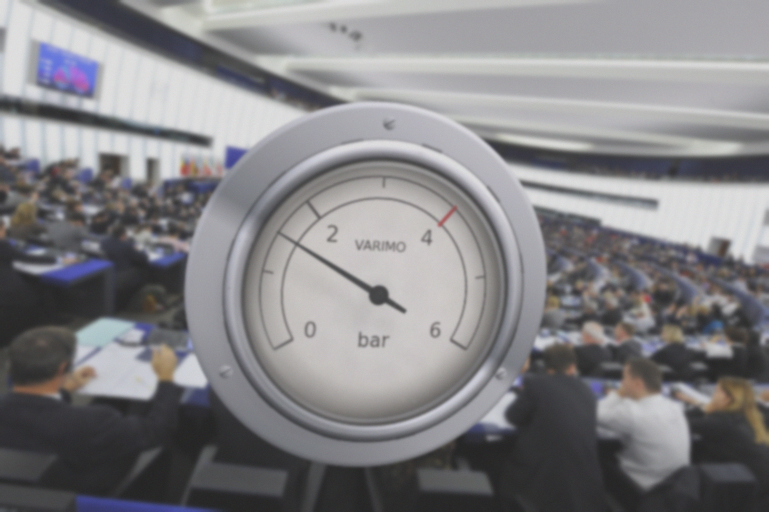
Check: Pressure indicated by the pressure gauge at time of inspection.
1.5 bar
